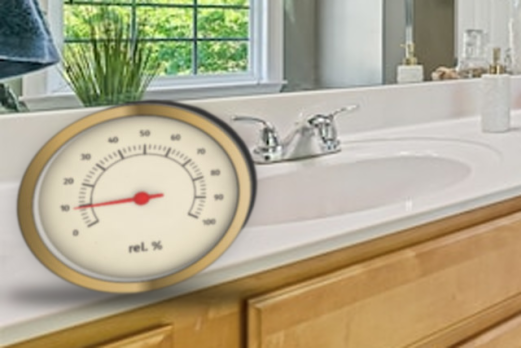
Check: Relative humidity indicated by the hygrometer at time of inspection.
10 %
